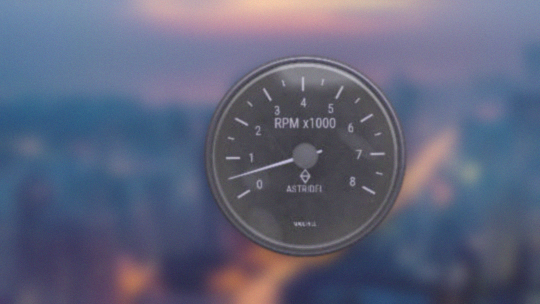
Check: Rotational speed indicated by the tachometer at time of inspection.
500 rpm
